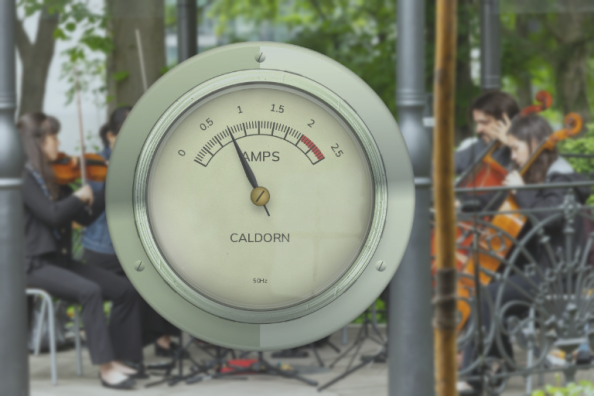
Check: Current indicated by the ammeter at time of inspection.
0.75 A
